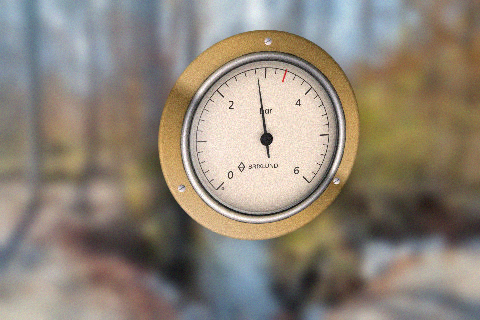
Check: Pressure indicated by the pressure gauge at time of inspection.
2.8 bar
